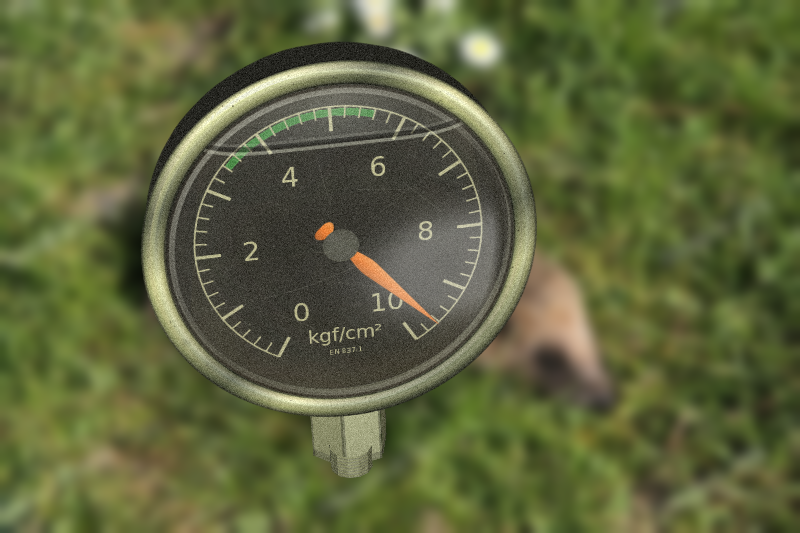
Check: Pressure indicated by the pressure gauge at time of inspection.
9.6 kg/cm²
